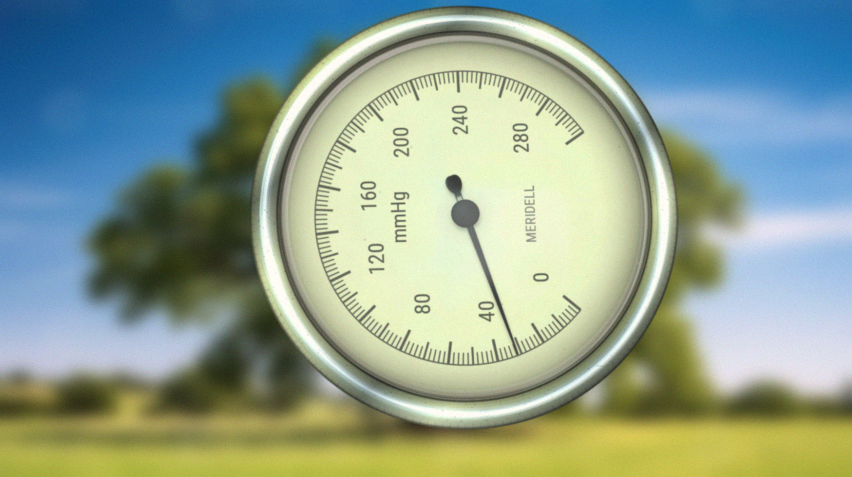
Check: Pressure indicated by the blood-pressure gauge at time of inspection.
32 mmHg
